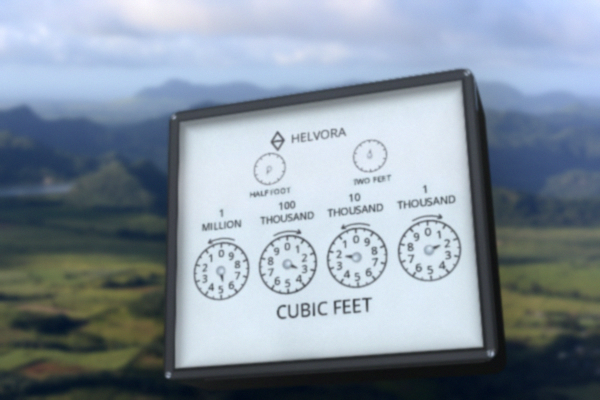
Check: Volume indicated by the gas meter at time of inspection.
532200 ft³
